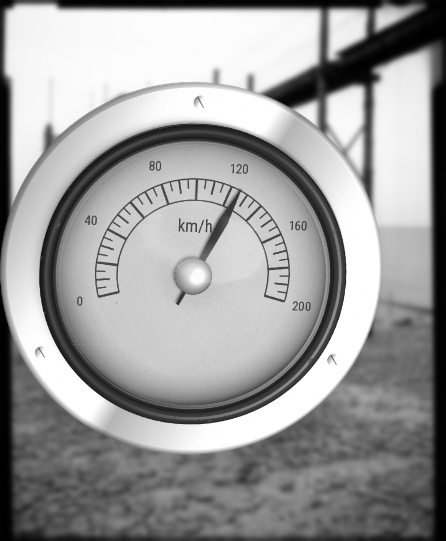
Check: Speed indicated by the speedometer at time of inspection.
125 km/h
